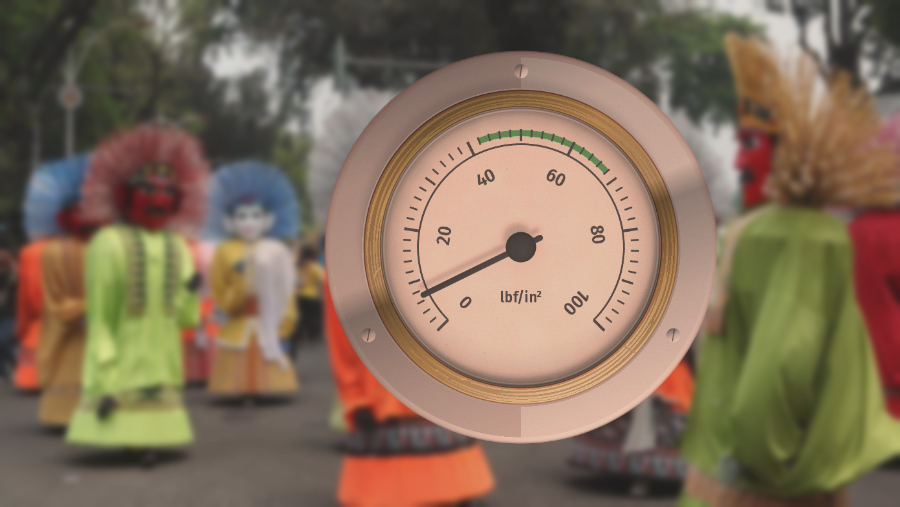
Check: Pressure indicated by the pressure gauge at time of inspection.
7 psi
